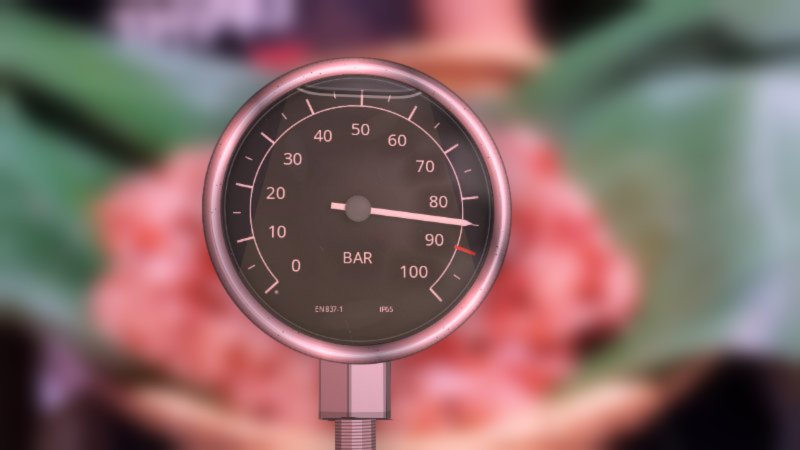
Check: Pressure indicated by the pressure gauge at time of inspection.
85 bar
